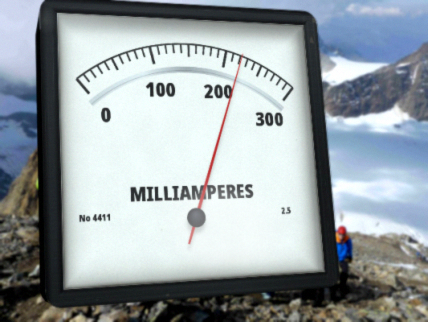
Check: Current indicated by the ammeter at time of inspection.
220 mA
